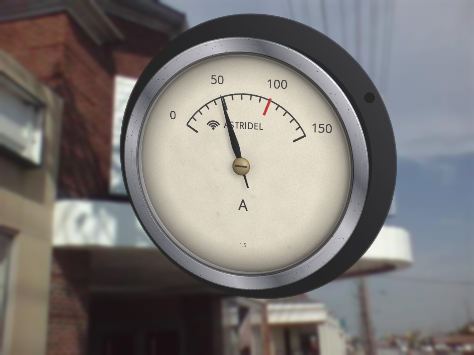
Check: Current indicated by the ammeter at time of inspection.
50 A
